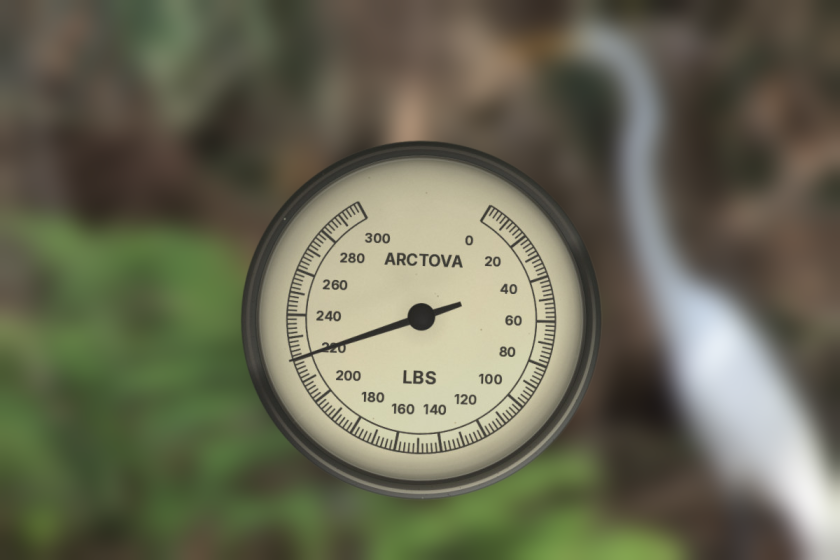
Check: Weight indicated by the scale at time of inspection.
220 lb
